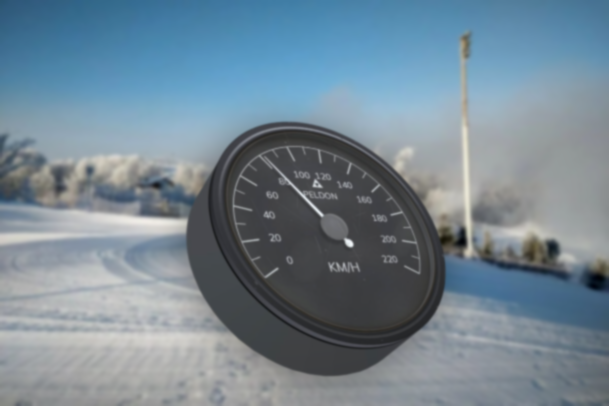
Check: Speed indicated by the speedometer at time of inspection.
80 km/h
